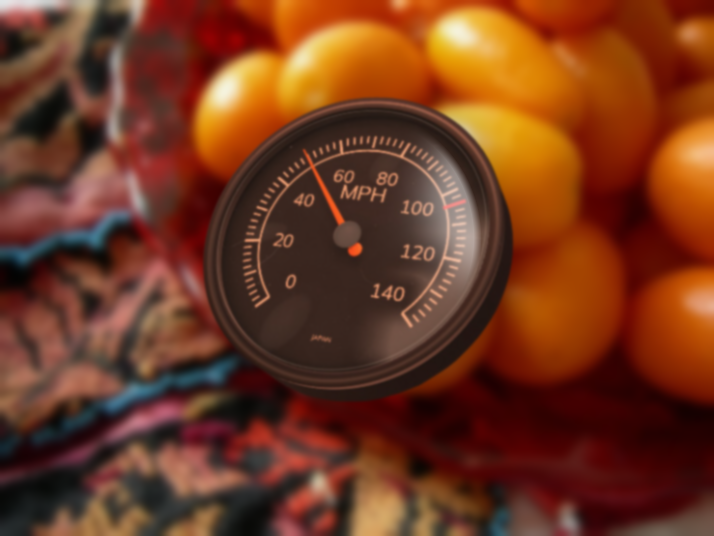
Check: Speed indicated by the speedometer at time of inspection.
50 mph
